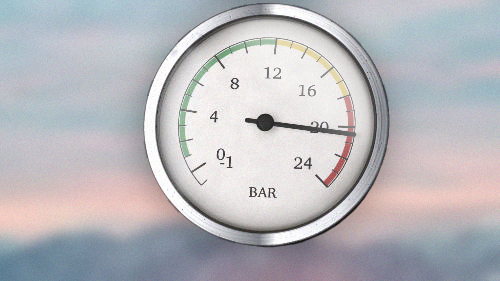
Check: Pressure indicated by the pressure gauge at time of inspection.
20.5 bar
